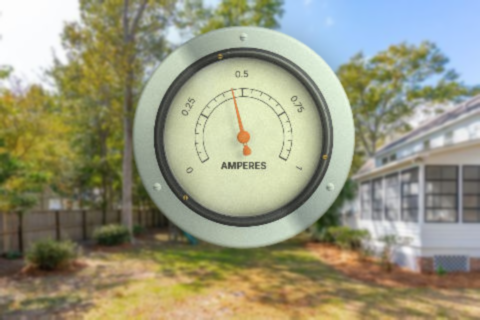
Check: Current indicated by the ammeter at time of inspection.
0.45 A
